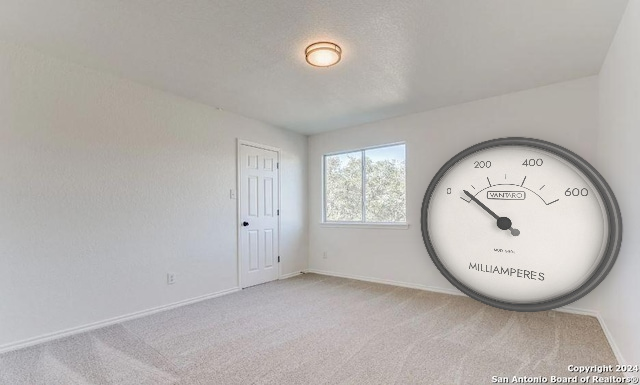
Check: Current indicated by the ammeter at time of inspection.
50 mA
